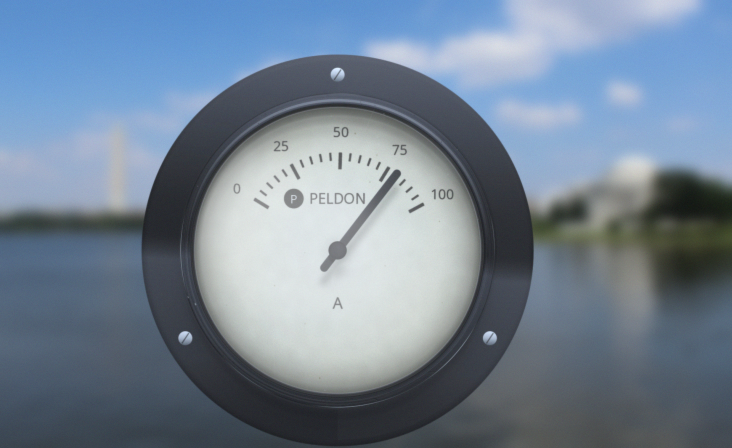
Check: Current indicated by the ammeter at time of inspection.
80 A
